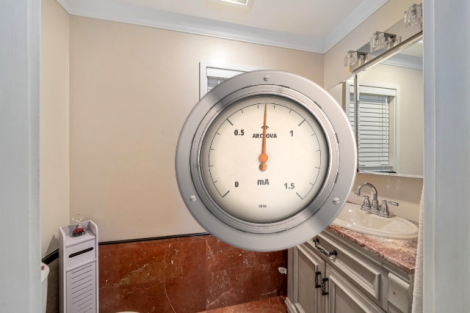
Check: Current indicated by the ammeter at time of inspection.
0.75 mA
